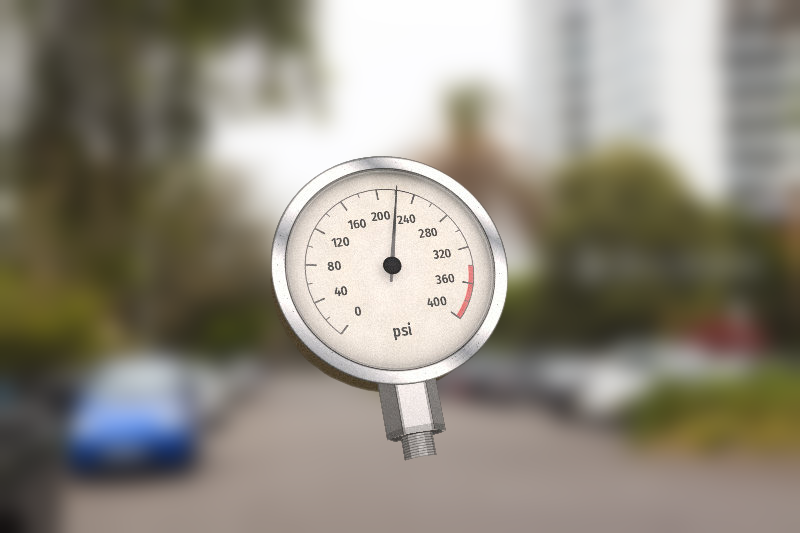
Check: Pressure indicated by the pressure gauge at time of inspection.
220 psi
